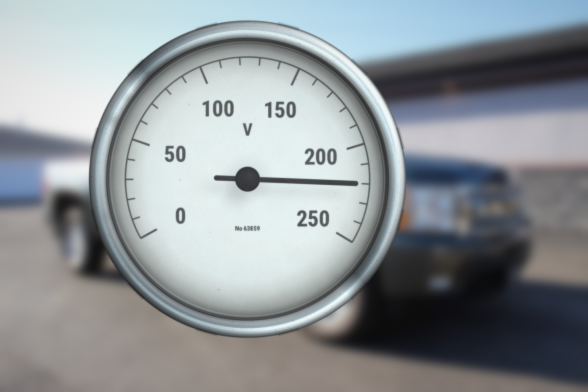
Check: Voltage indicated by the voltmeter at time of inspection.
220 V
